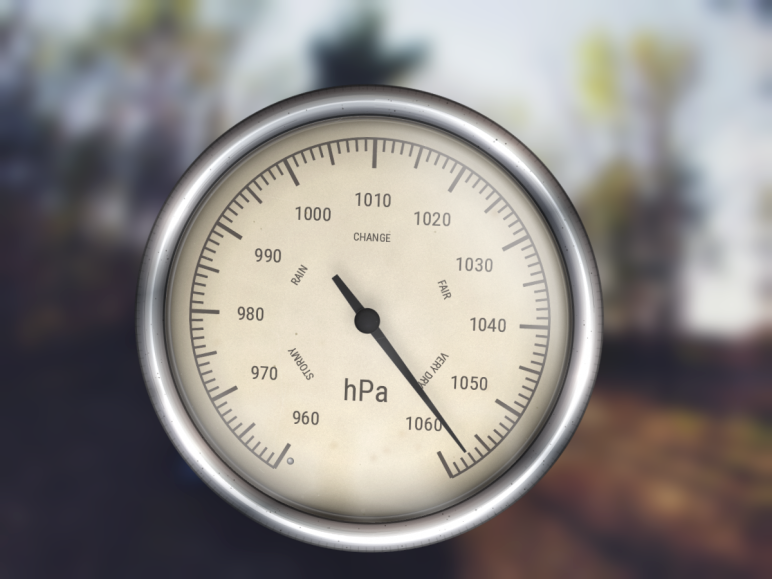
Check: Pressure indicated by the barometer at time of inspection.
1057 hPa
